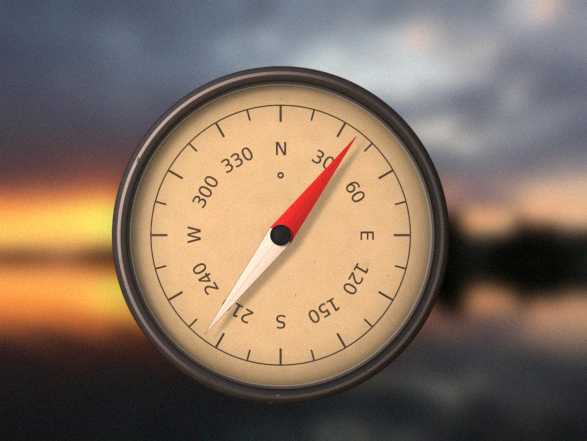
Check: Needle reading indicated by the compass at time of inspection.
37.5 °
